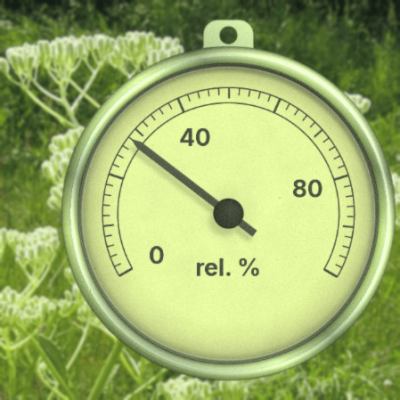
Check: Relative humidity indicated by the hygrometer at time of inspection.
28 %
